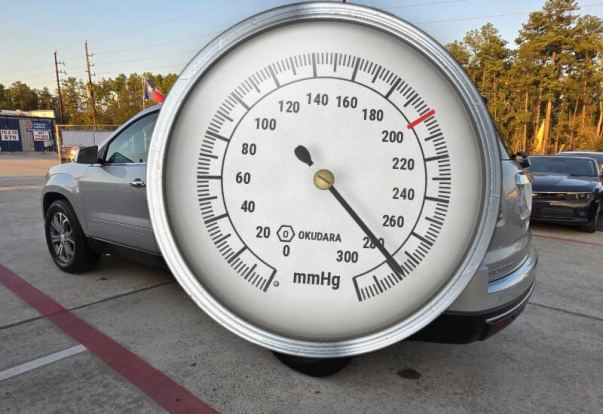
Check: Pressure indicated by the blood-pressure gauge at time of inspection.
278 mmHg
